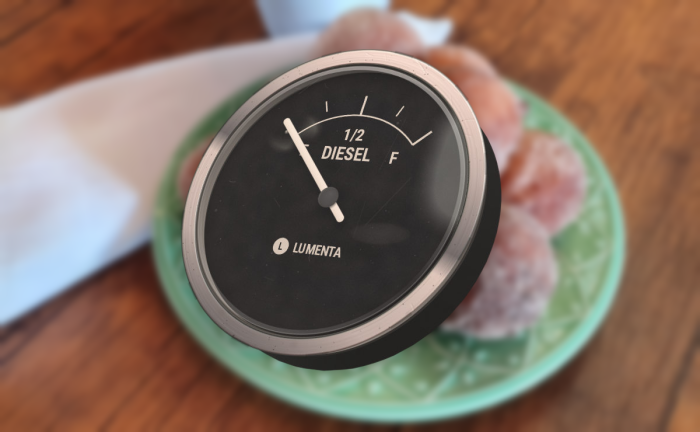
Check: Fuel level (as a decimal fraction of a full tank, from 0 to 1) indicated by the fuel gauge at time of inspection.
0
